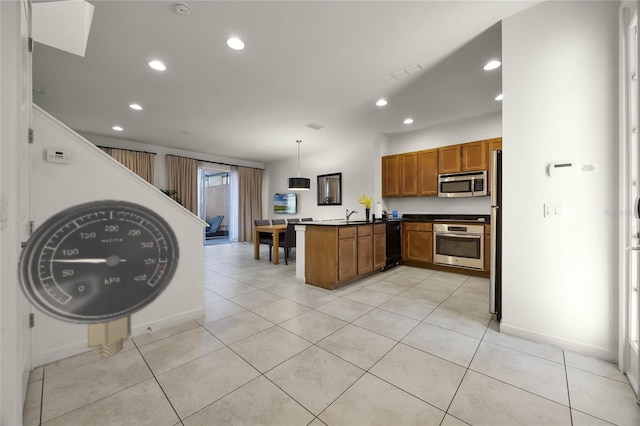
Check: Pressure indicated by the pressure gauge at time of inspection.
80 kPa
